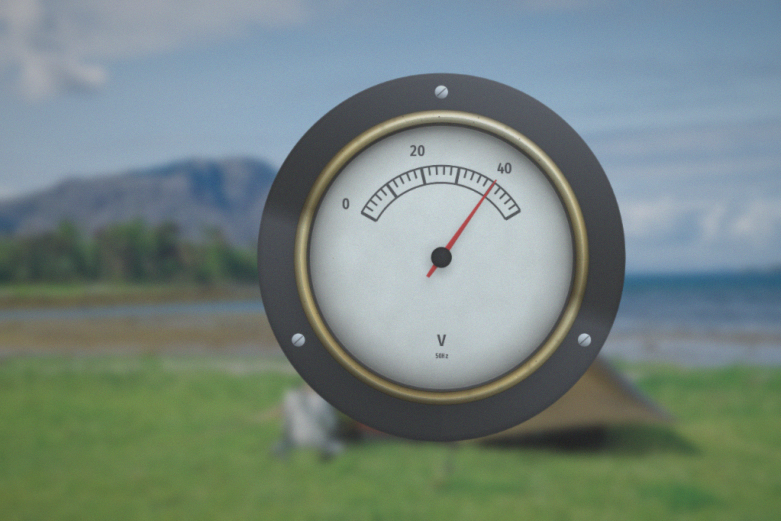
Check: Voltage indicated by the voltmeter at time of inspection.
40 V
